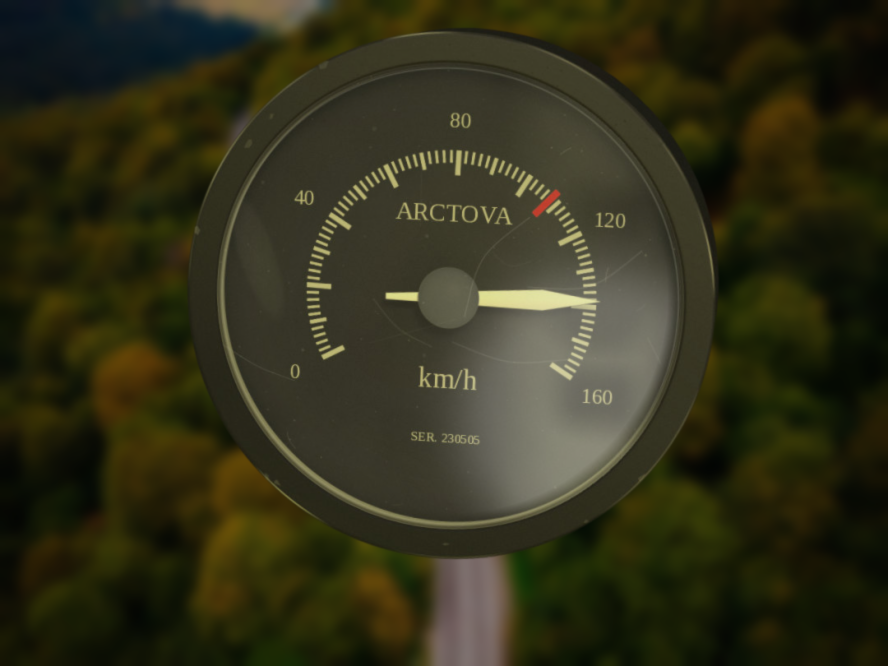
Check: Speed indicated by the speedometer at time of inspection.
138 km/h
